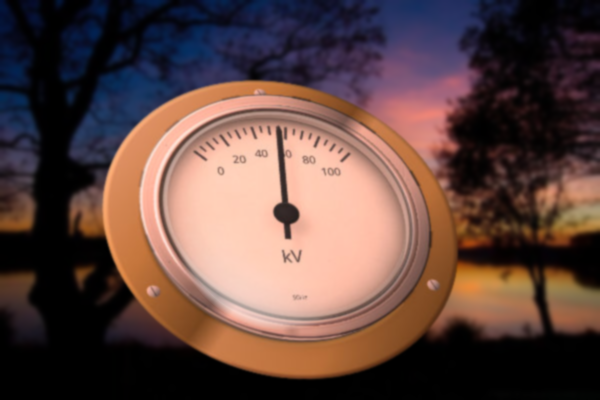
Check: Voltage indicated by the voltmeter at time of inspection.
55 kV
